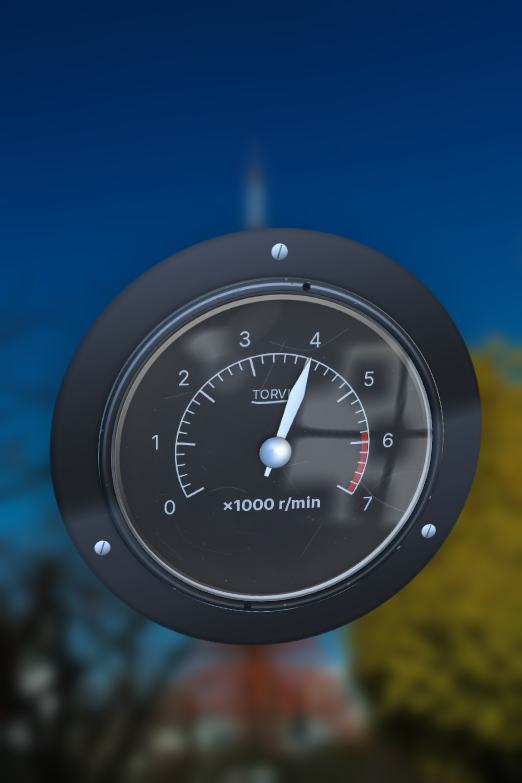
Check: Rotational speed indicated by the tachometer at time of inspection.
4000 rpm
